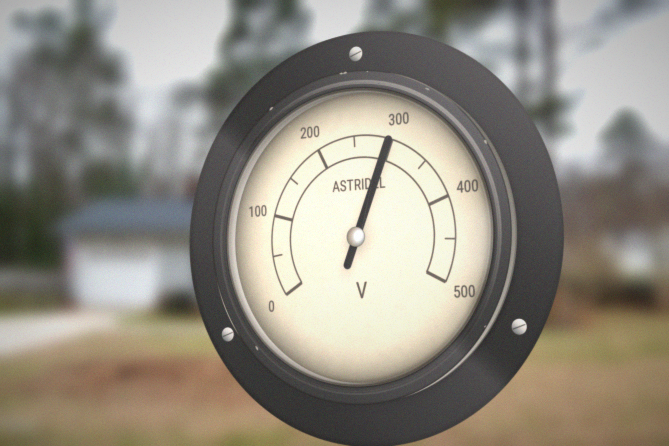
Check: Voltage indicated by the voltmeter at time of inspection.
300 V
